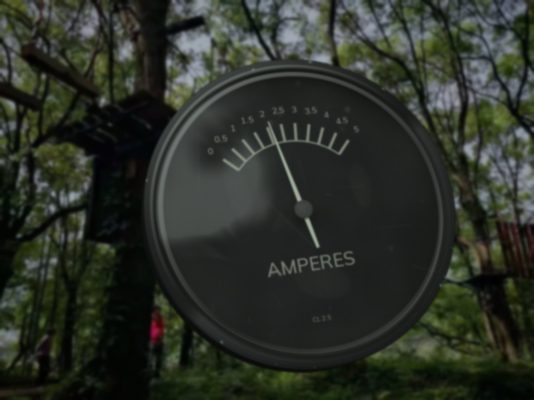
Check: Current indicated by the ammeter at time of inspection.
2 A
